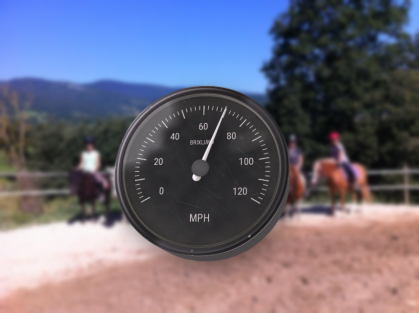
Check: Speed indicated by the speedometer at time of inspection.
70 mph
